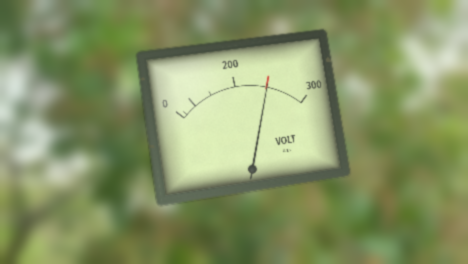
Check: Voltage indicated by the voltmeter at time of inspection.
250 V
